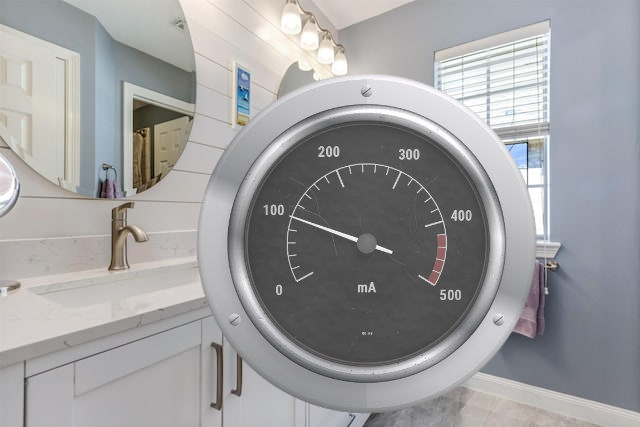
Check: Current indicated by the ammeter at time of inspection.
100 mA
